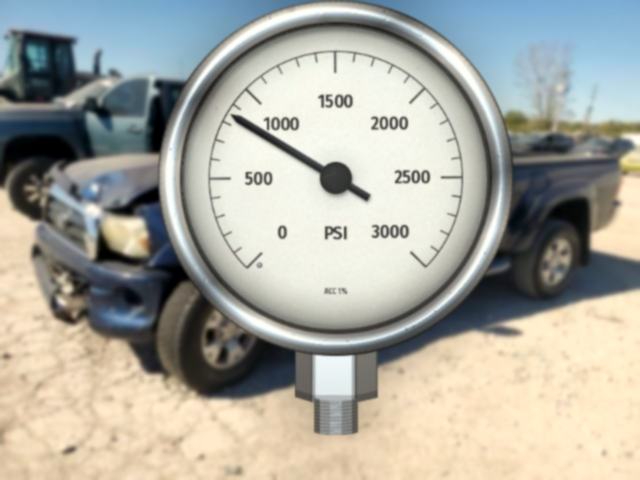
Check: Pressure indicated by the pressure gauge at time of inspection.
850 psi
